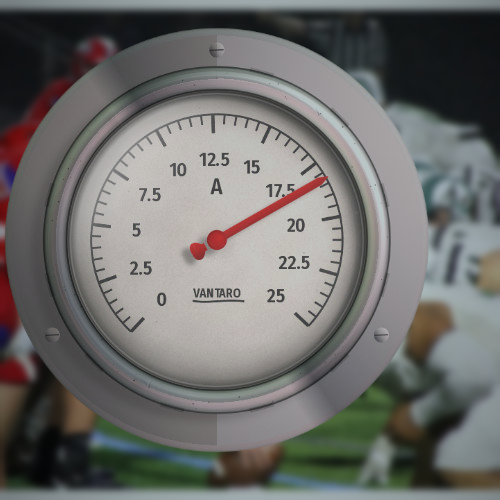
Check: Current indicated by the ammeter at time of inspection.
18.25 A
